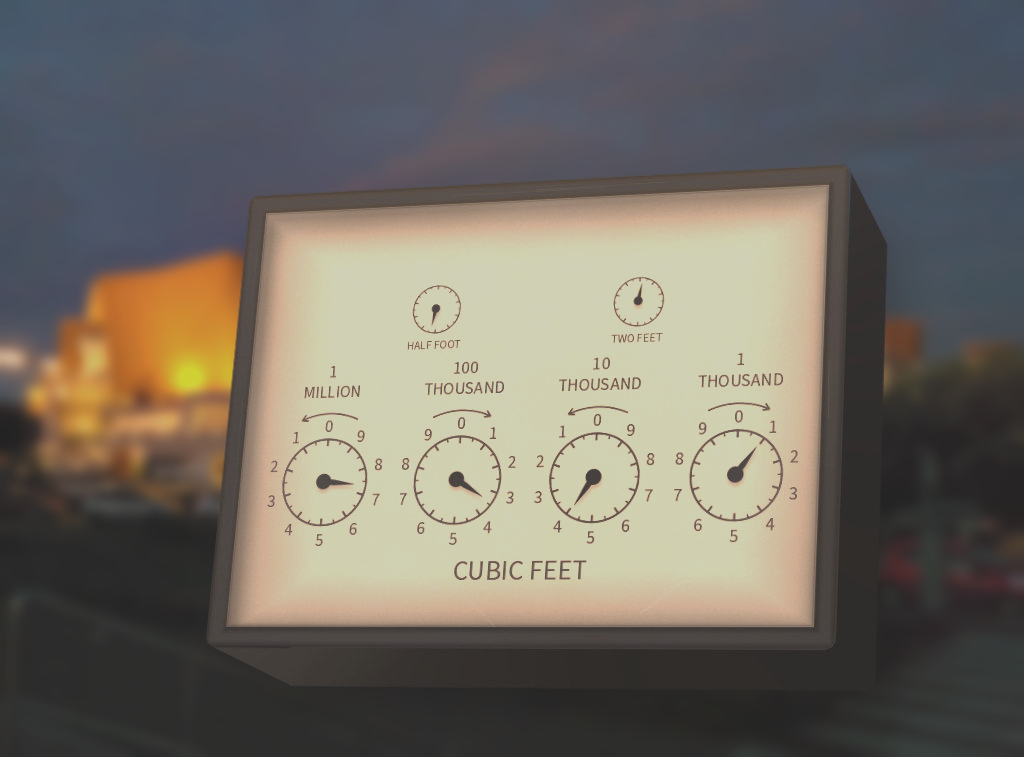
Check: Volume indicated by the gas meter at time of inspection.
734100 ft³
